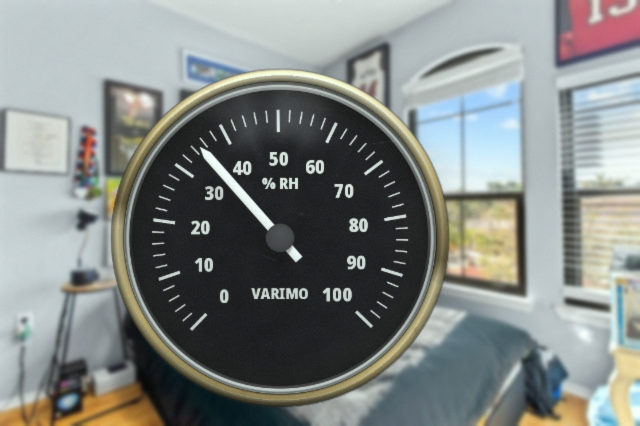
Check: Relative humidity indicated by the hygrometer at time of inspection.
35 %
